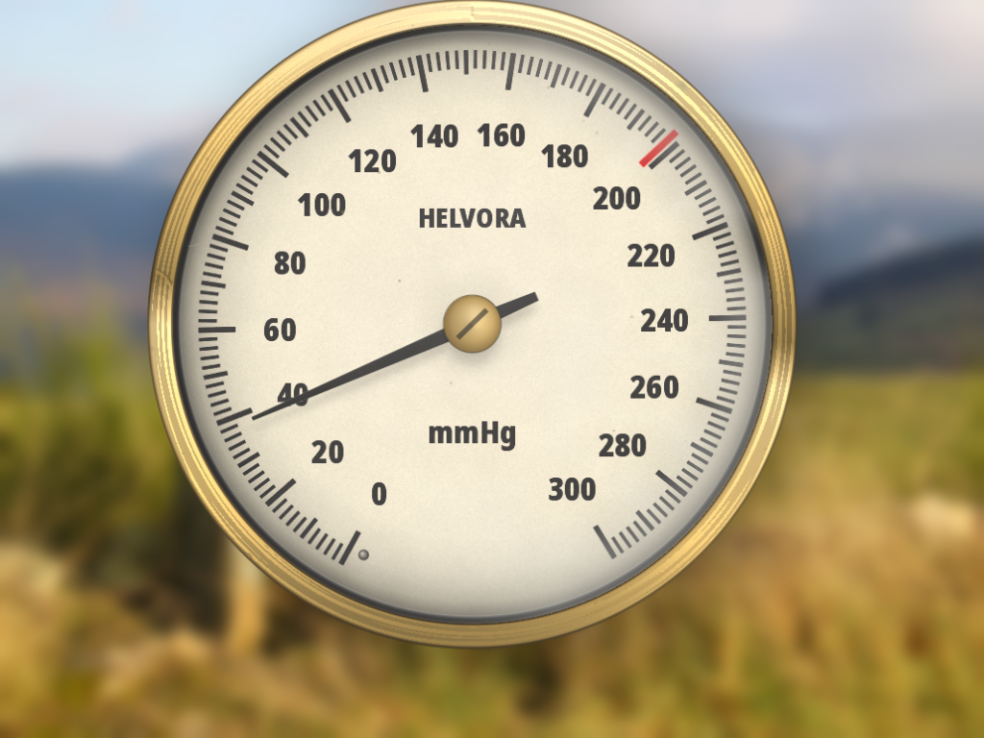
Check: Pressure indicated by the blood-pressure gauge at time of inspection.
38 mmHg
